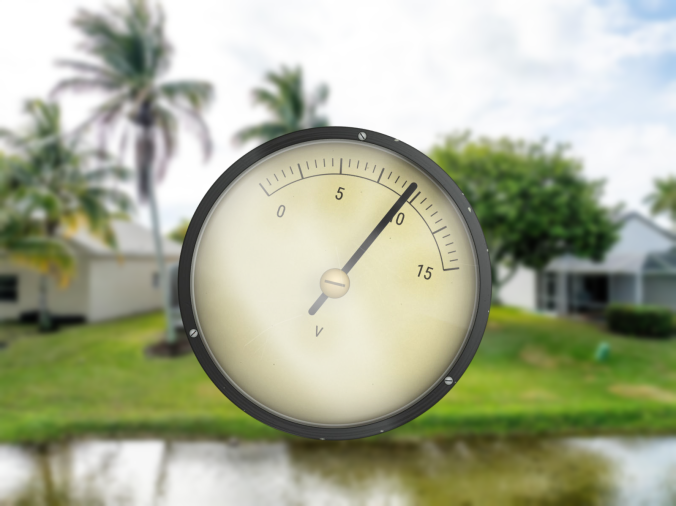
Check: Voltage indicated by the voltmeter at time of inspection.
9.5 V
